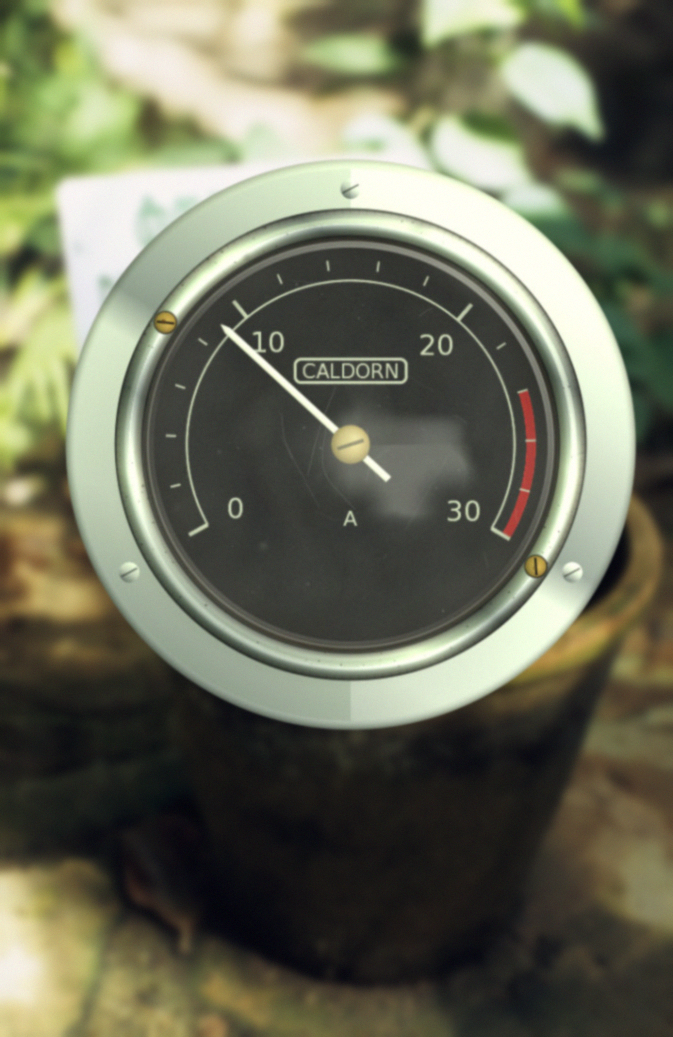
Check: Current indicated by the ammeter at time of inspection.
9 A
